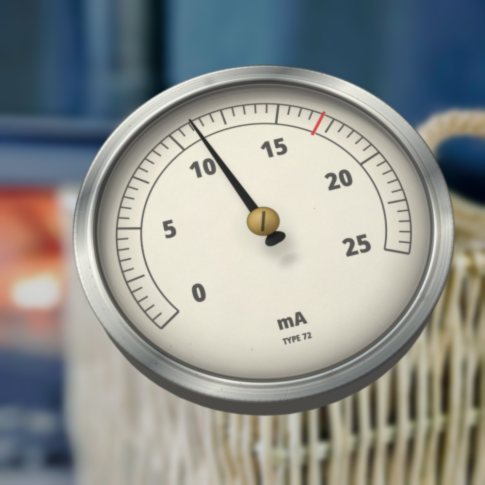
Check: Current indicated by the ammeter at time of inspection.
11 mA
